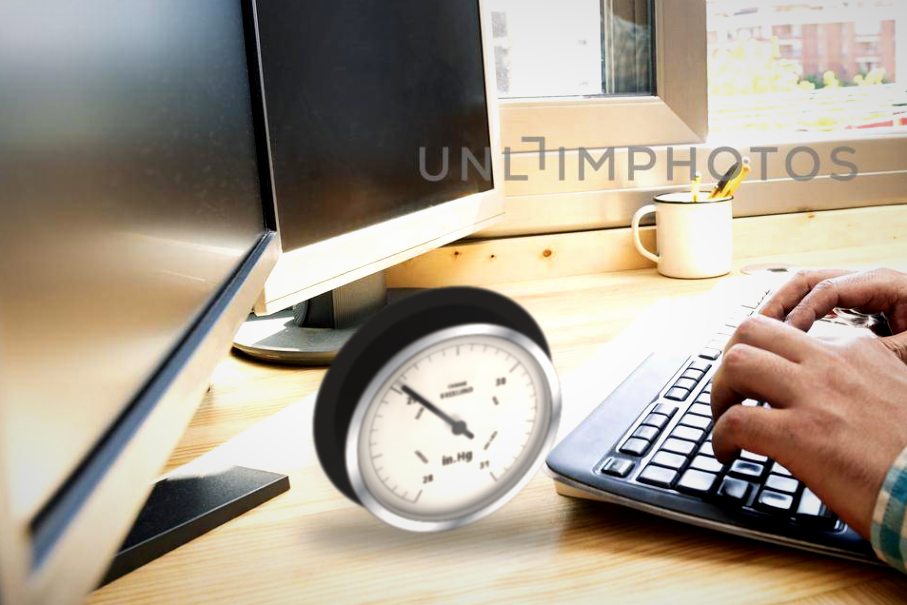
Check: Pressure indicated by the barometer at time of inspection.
29.05 inHg
